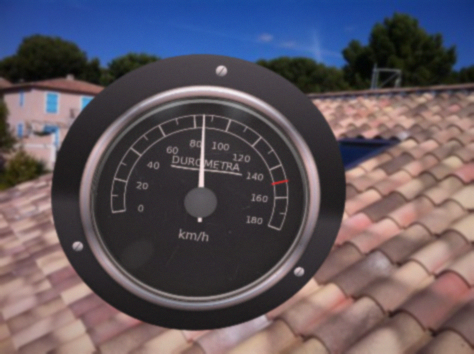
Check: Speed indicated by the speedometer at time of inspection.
85 km/h
